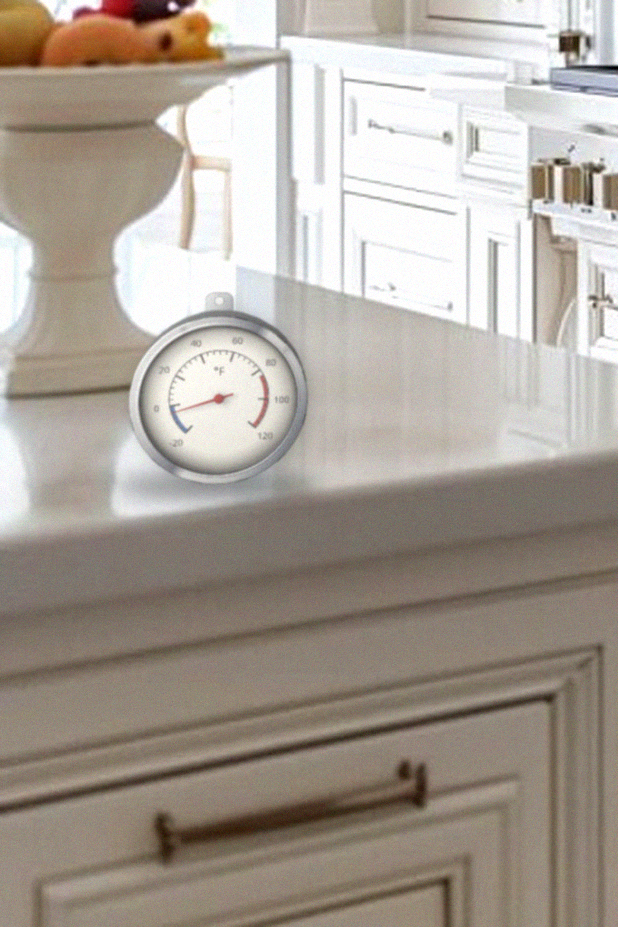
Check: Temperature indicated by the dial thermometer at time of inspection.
-4 °F
